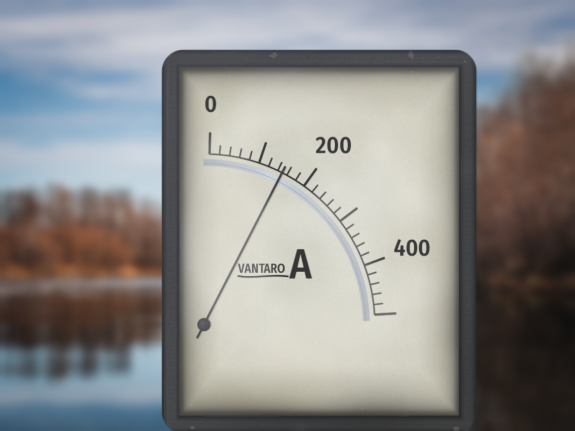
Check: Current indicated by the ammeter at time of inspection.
150 A
